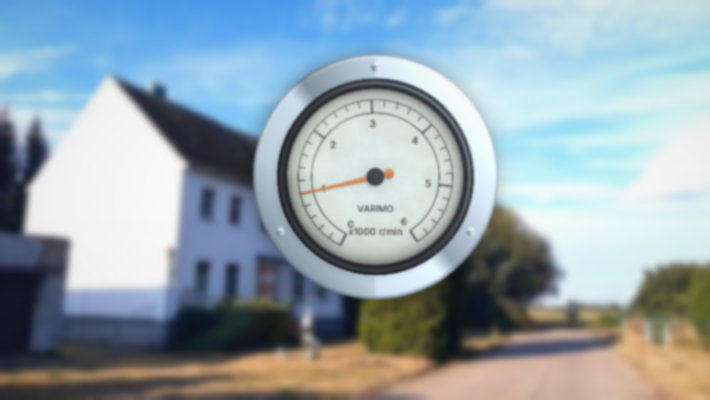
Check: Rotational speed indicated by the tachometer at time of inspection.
1000 rpm
